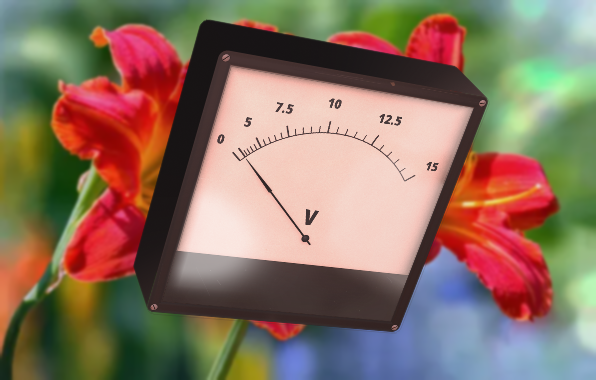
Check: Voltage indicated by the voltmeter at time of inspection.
2.5 V
